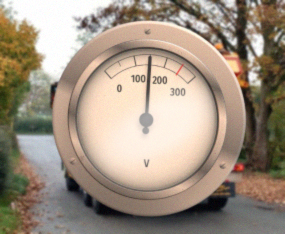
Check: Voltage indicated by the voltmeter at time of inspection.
150 V
